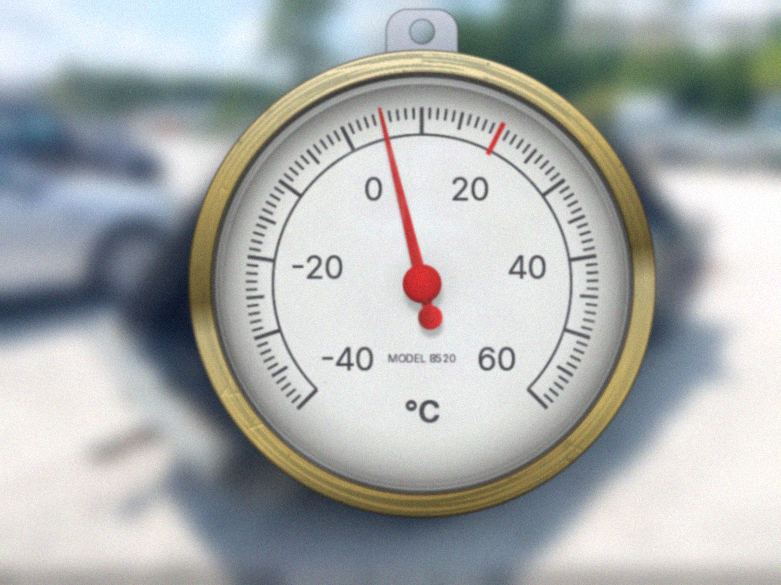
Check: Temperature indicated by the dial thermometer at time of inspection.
5 °C
